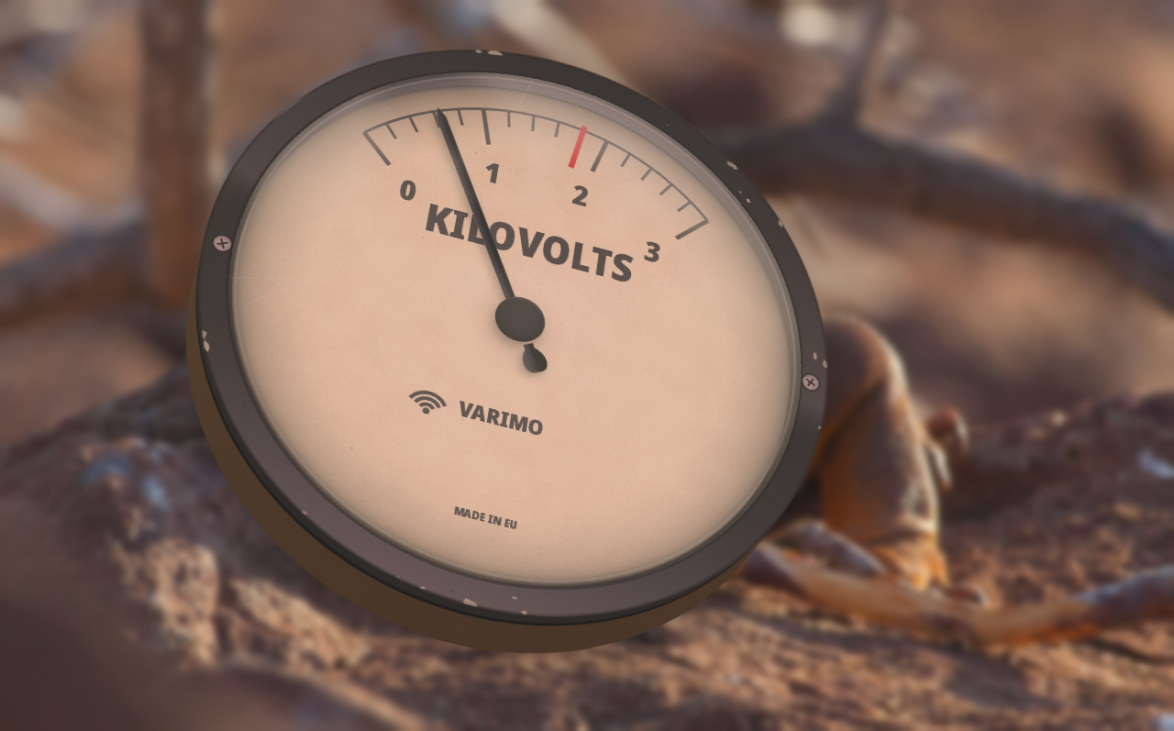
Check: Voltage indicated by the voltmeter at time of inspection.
0.6 kV
